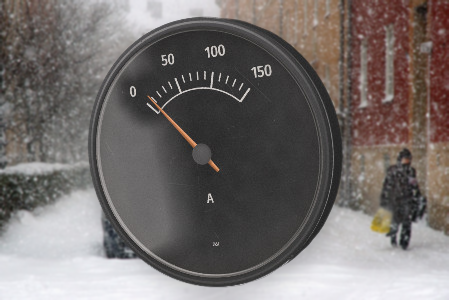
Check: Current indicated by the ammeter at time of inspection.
10 A
